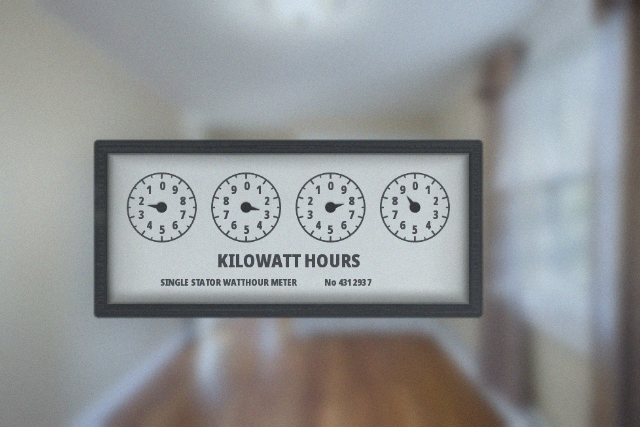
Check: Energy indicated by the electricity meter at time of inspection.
2279 kWh
